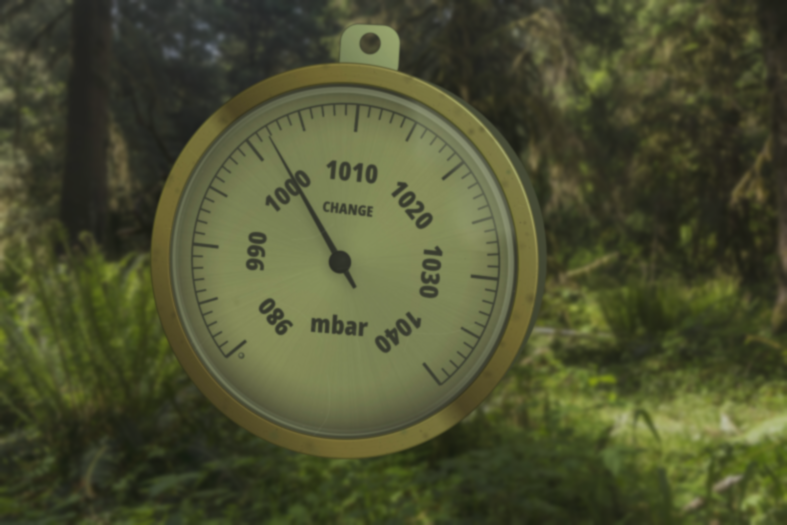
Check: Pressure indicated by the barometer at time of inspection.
1002 mbar
